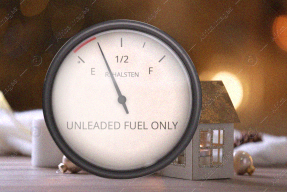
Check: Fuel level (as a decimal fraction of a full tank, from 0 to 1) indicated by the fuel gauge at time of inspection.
0.25
